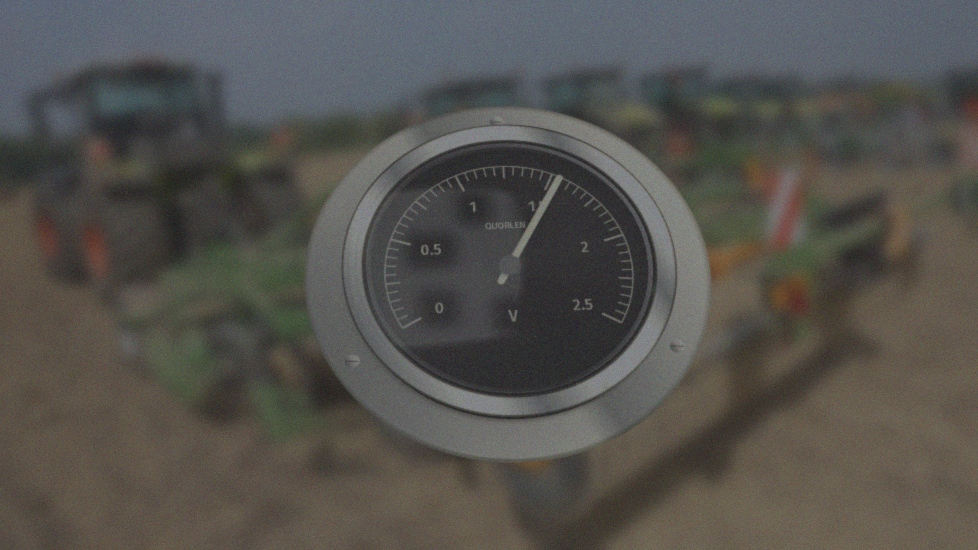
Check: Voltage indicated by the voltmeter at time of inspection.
1.55 V
